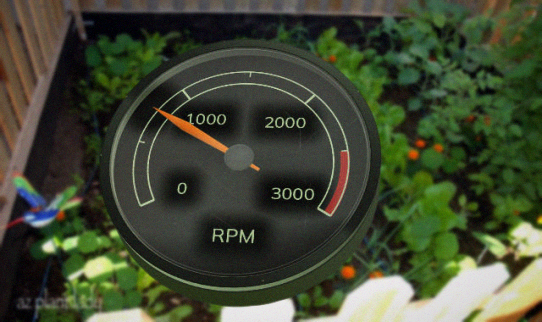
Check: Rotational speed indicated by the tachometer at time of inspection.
750 rpm
